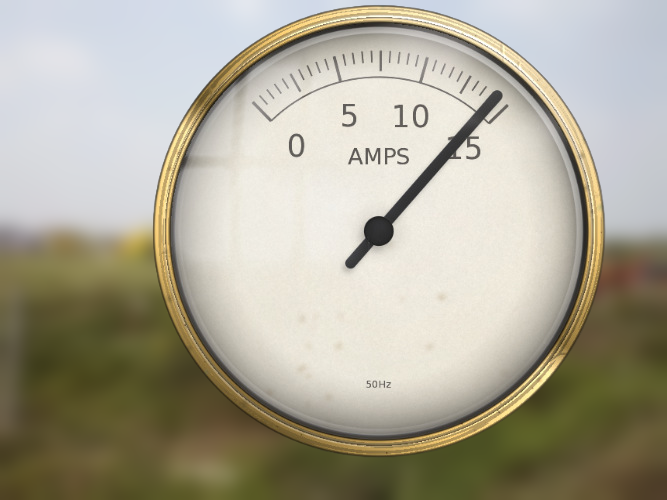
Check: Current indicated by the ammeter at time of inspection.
14.25 A
